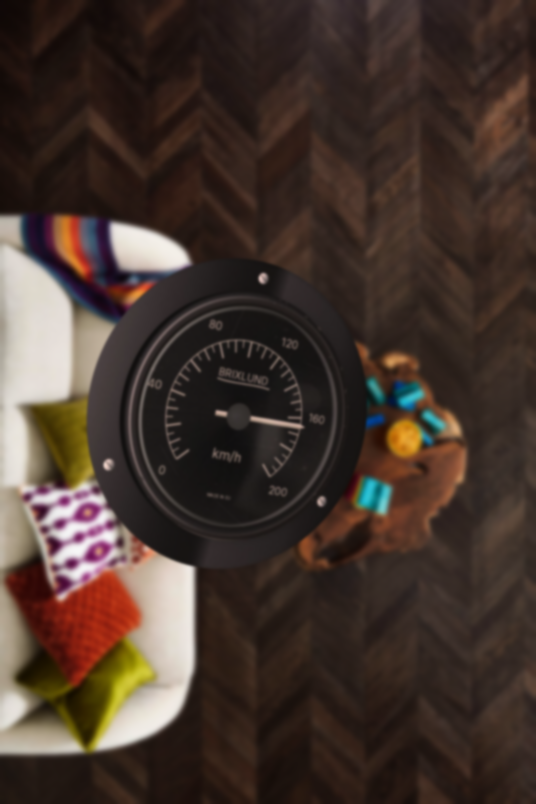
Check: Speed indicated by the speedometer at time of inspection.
165 km/h
